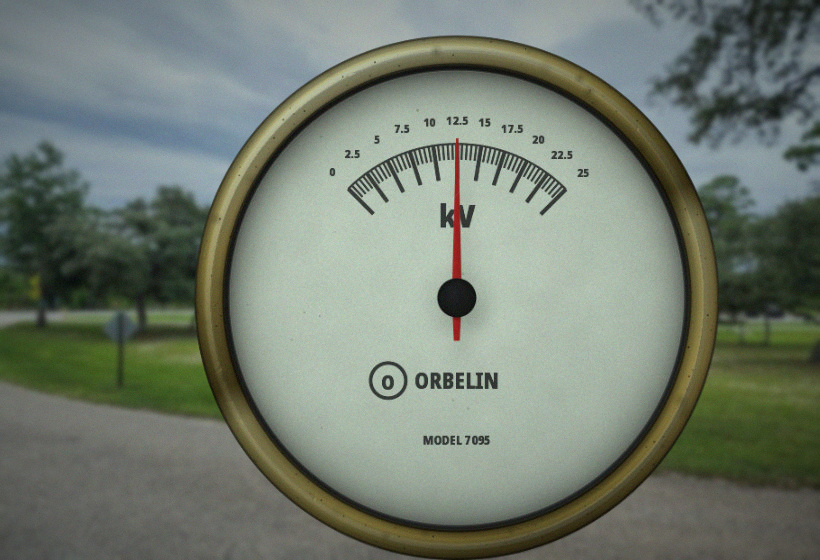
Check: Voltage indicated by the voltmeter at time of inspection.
12.5 kV
